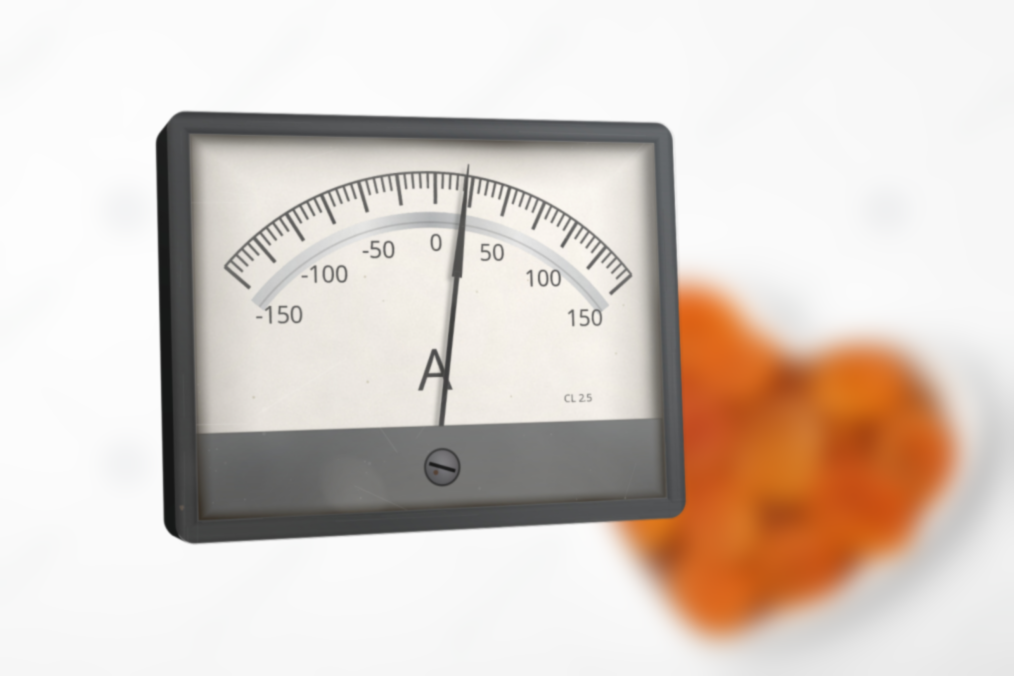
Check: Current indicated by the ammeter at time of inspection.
20 A
